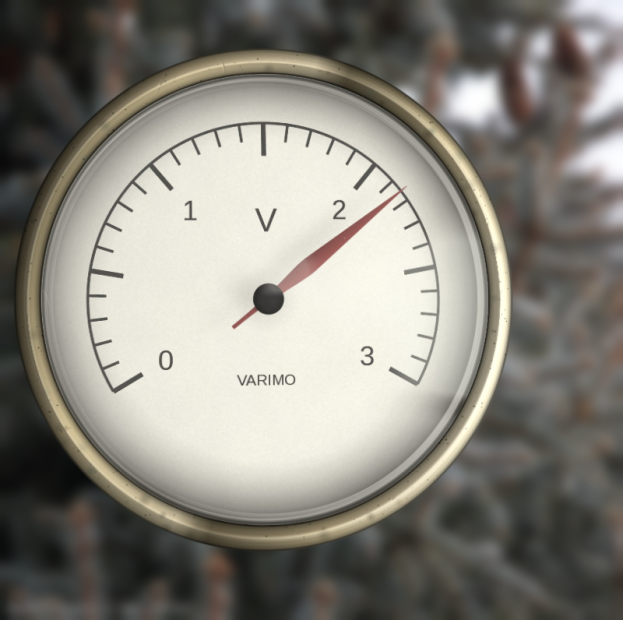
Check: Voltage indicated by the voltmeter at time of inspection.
2.15 V
